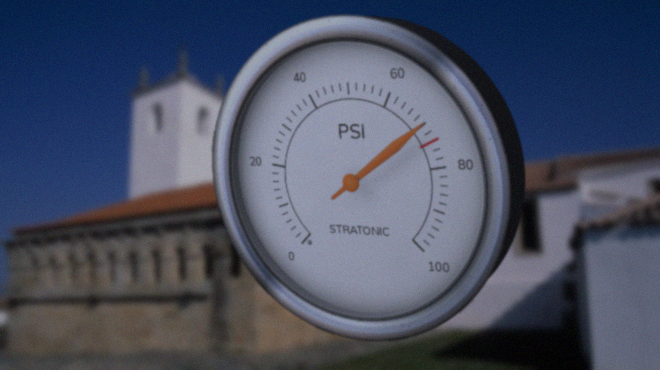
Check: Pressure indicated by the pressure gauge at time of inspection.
70 psi
